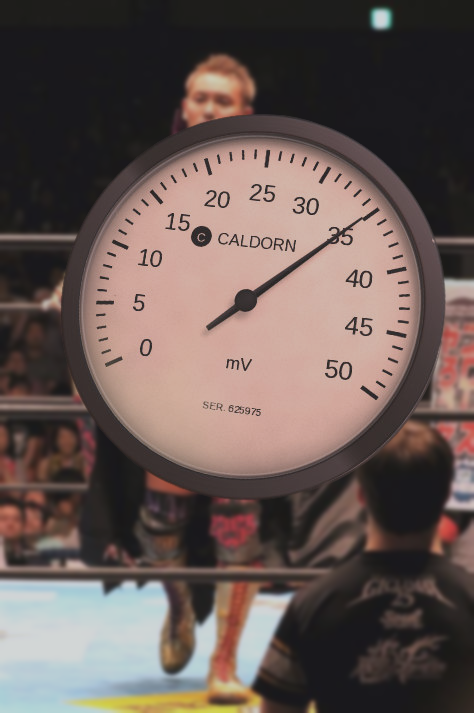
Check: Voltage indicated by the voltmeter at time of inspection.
35 mV
